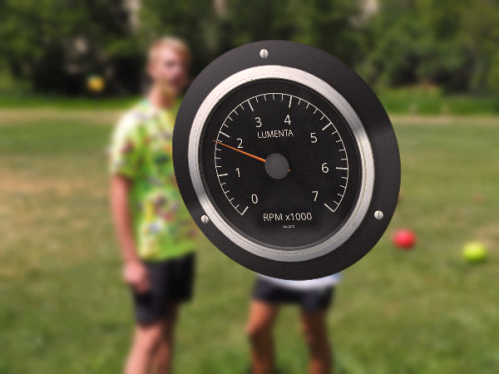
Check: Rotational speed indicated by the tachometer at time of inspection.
1800 rpm
